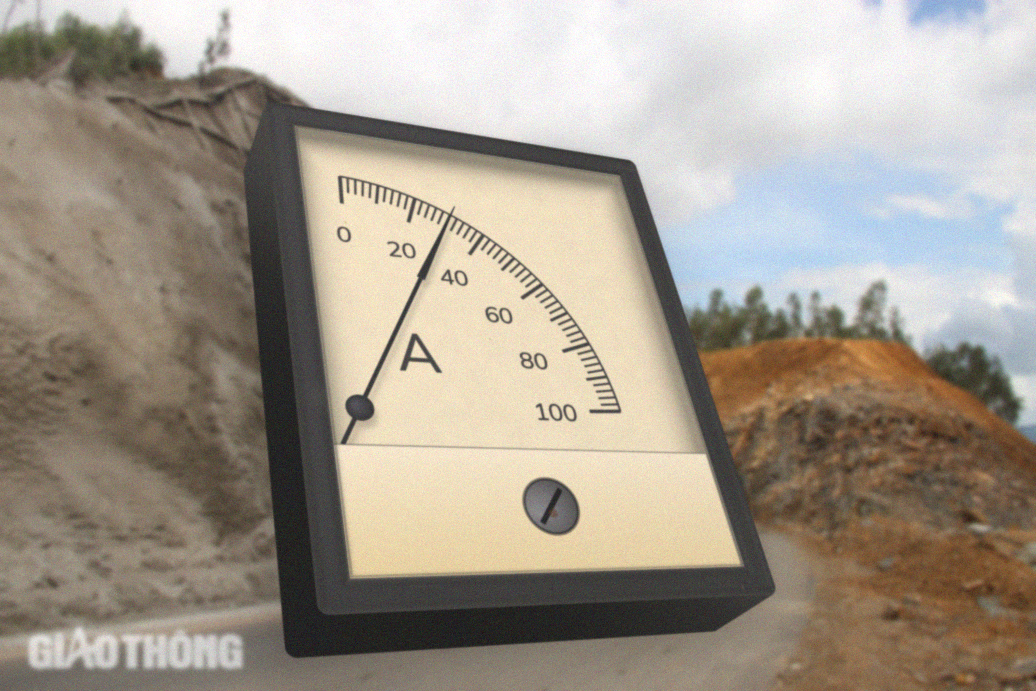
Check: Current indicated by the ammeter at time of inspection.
30 A
